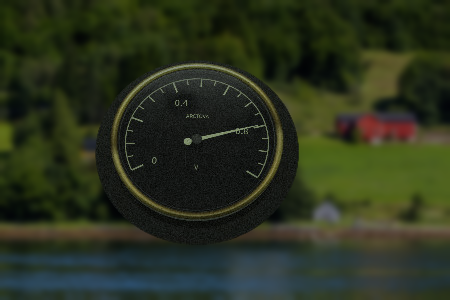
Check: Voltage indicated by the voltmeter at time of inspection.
0.8 V
